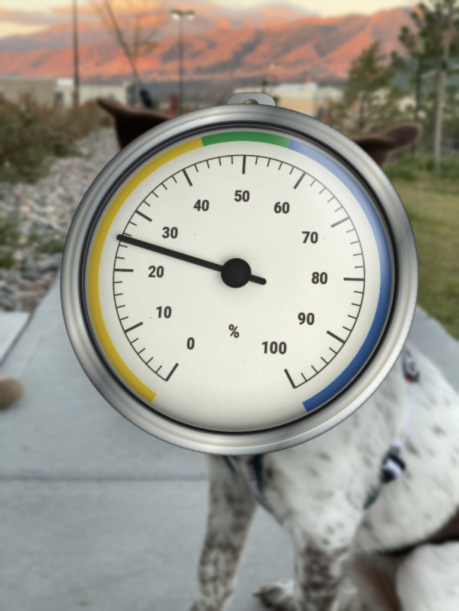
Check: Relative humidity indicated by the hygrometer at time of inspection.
25 %
